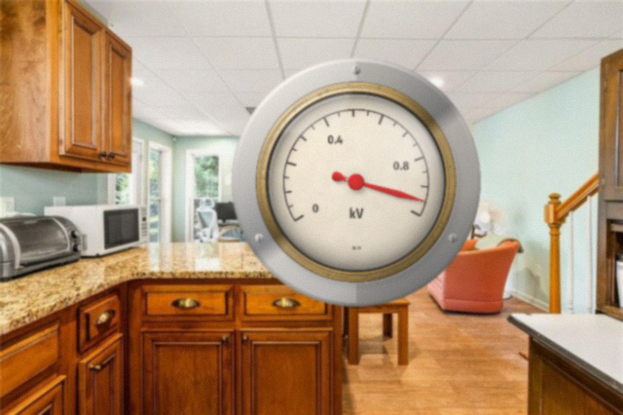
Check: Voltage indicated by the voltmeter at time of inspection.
0.95 kV
